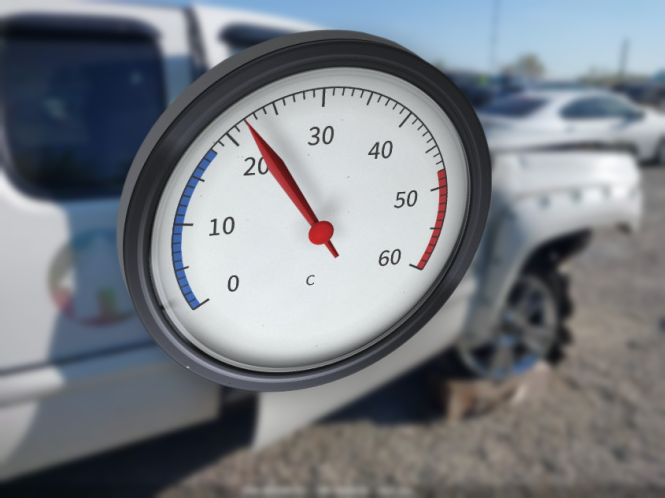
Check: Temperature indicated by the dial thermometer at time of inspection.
22 °C
